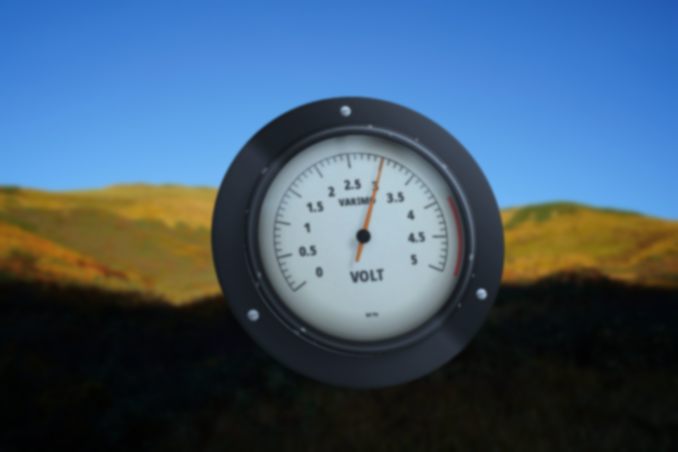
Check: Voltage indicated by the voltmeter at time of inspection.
3 V
